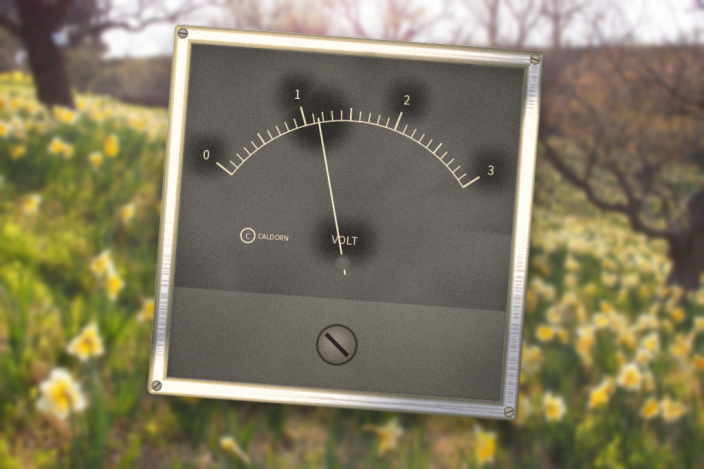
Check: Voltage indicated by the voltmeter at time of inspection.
1.15 V
